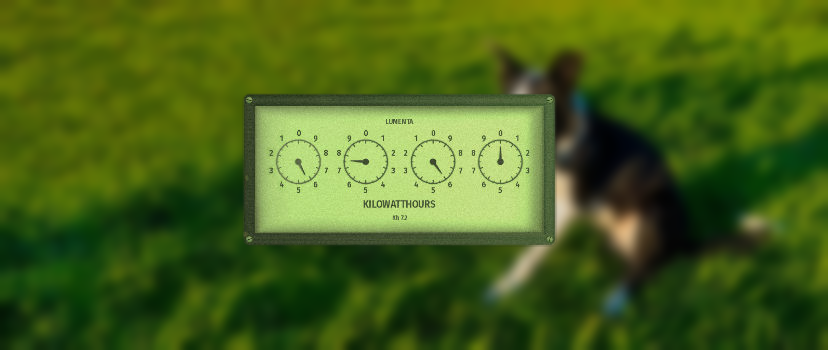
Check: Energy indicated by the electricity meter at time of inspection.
5760 kWh
